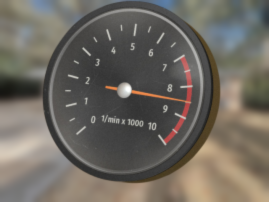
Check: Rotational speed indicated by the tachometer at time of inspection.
8500 rpm
